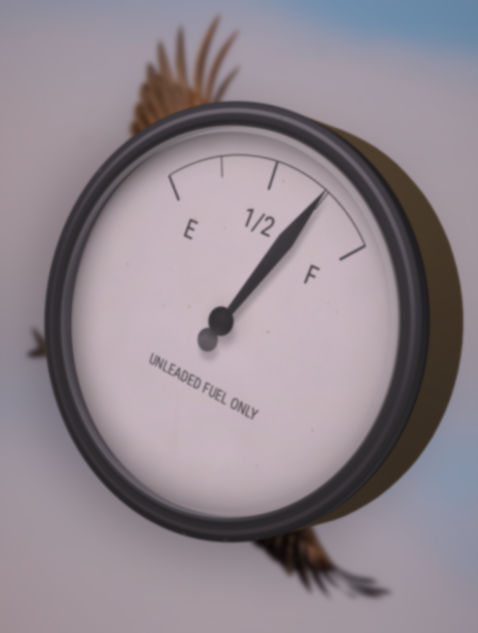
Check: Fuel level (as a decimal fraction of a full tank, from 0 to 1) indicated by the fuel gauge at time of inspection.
0.75
